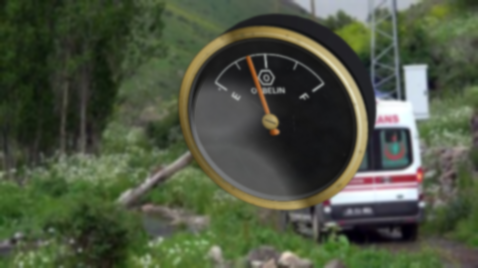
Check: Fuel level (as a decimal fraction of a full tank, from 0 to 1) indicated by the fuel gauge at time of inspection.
0.375
